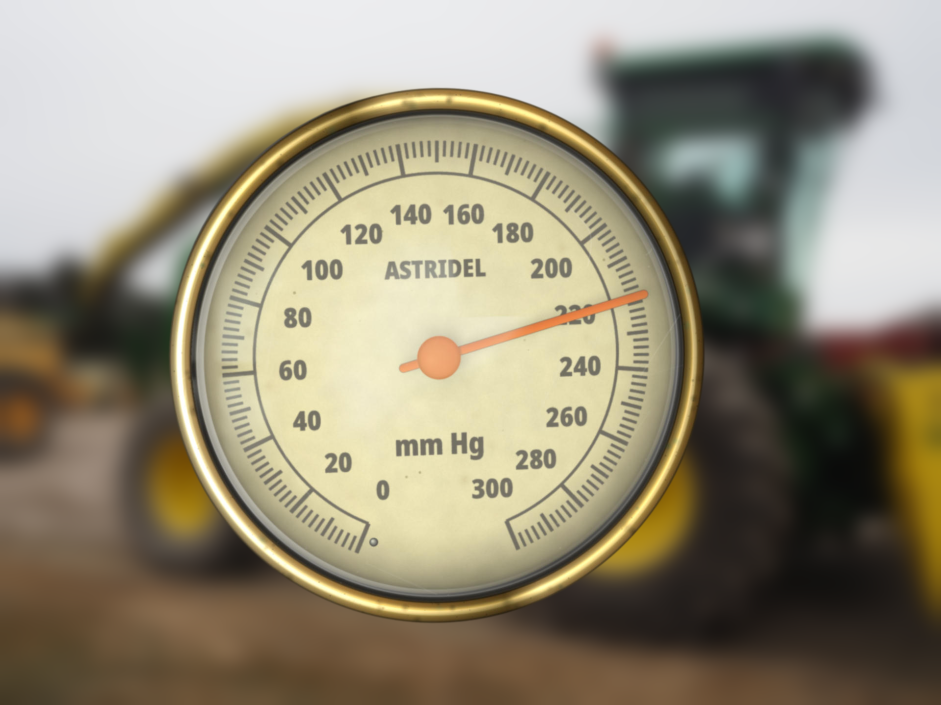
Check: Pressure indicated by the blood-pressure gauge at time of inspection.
220 mmHg
